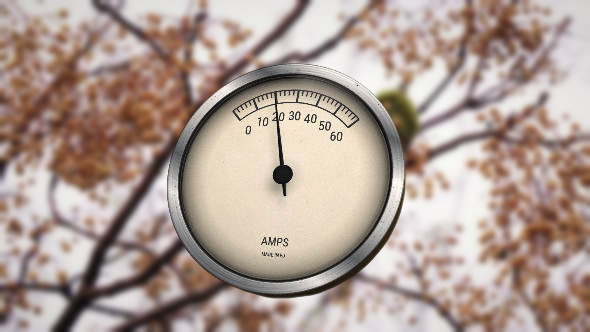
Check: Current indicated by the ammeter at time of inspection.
20 A
